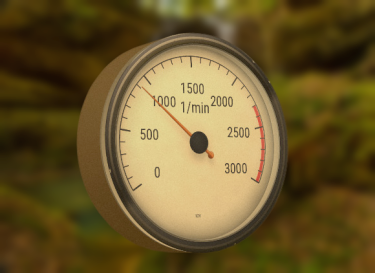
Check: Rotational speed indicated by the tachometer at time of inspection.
900 rpm
